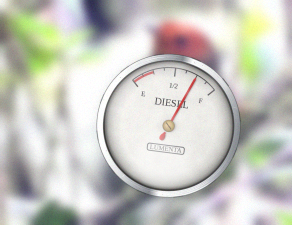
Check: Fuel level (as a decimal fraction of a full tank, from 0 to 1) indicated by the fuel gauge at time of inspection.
0.75
